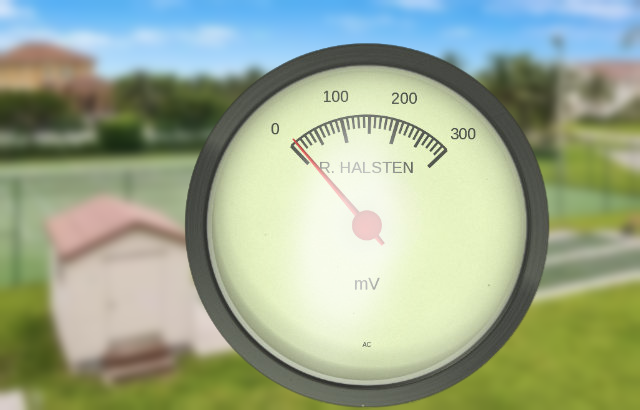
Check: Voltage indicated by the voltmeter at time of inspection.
10 mV
